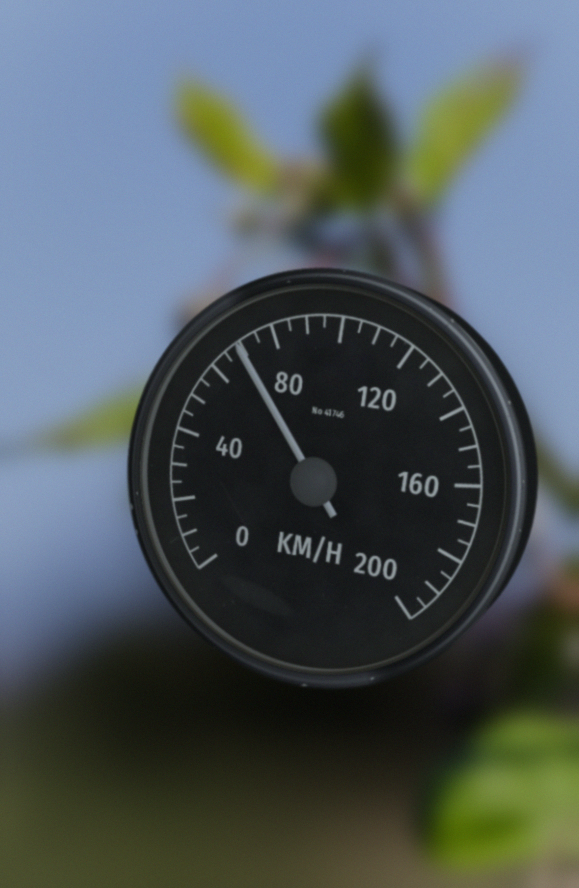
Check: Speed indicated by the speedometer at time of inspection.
70 km/h
